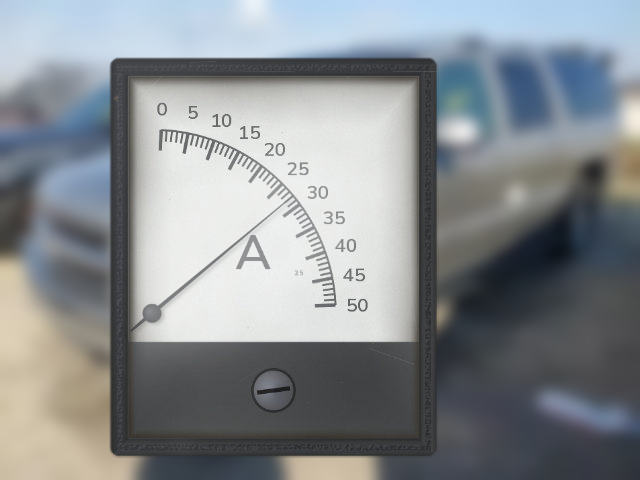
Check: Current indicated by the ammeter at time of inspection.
28 A
